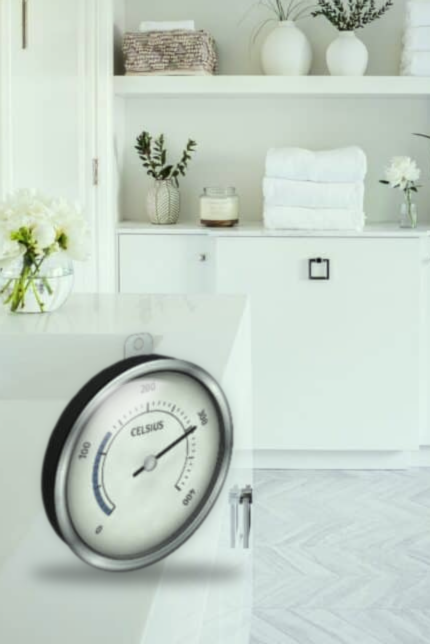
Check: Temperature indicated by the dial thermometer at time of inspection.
300 °C
